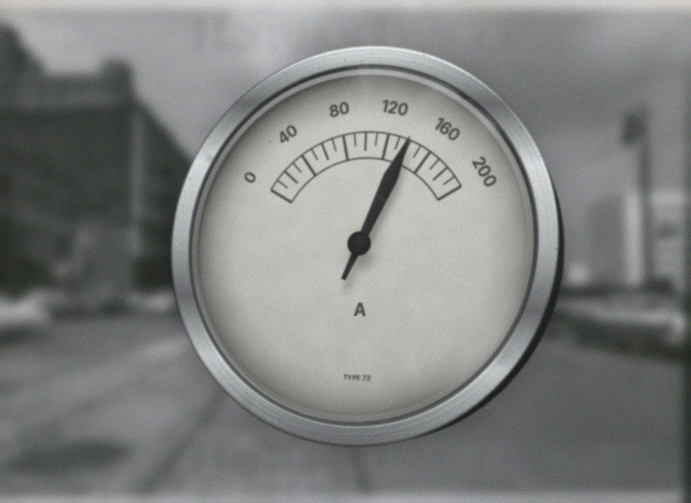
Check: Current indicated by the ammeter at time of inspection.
140 A
